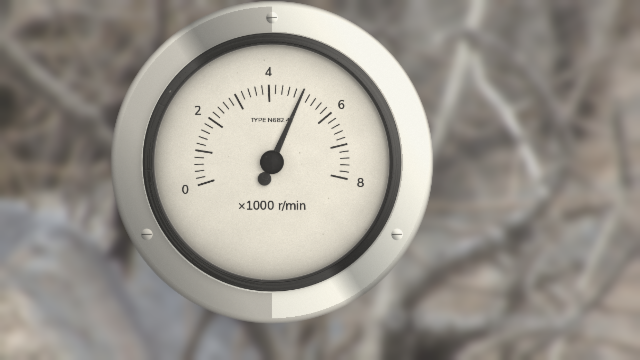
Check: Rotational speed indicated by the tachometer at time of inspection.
5000 rpm
